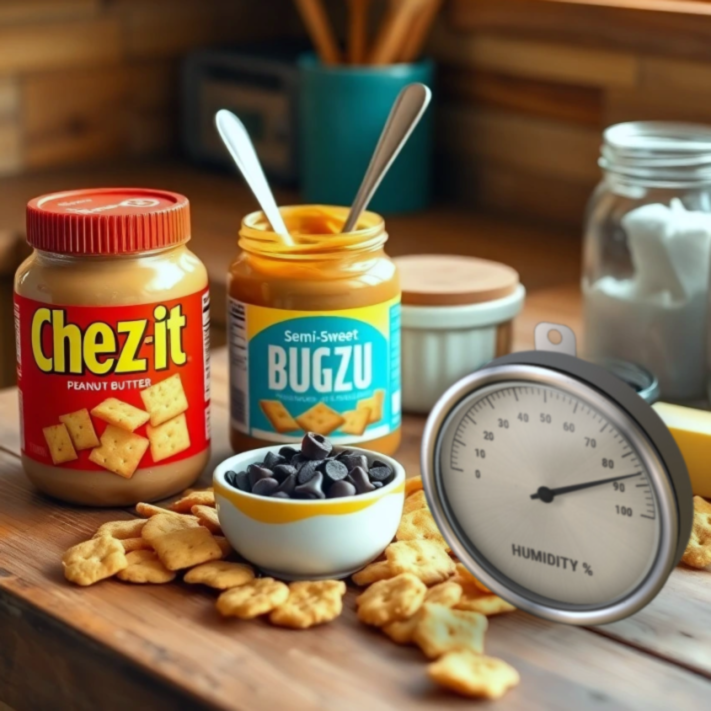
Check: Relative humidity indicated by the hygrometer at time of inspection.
86 %
